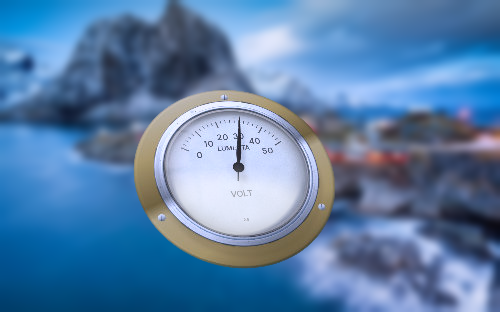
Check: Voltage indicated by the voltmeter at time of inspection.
30 V
